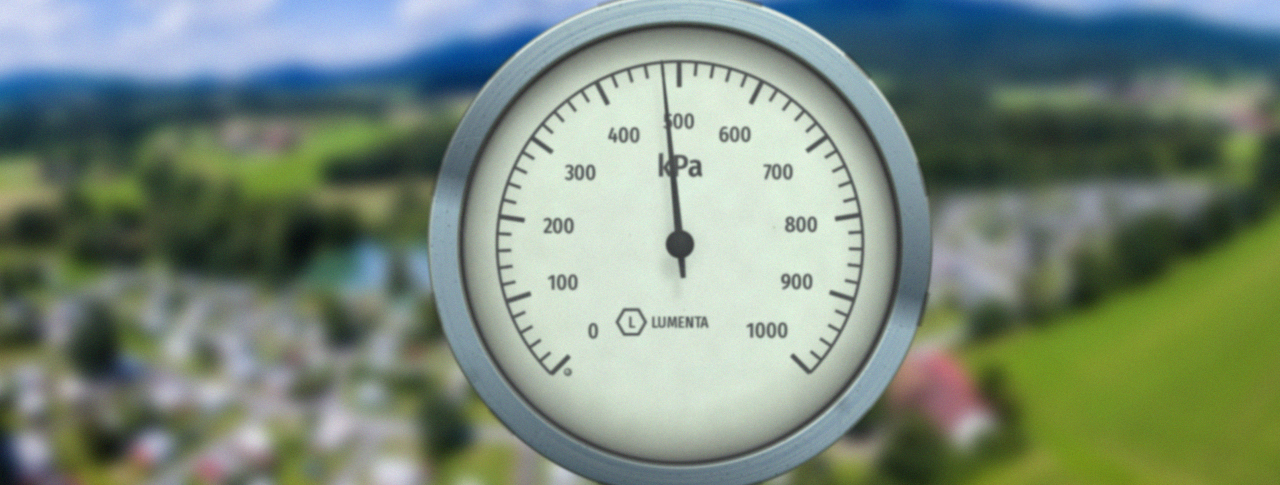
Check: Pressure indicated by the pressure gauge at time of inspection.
480 kPa
